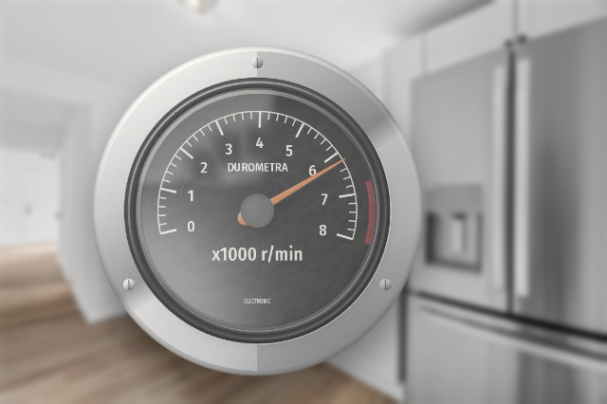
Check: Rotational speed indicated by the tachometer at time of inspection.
6200 rpm
